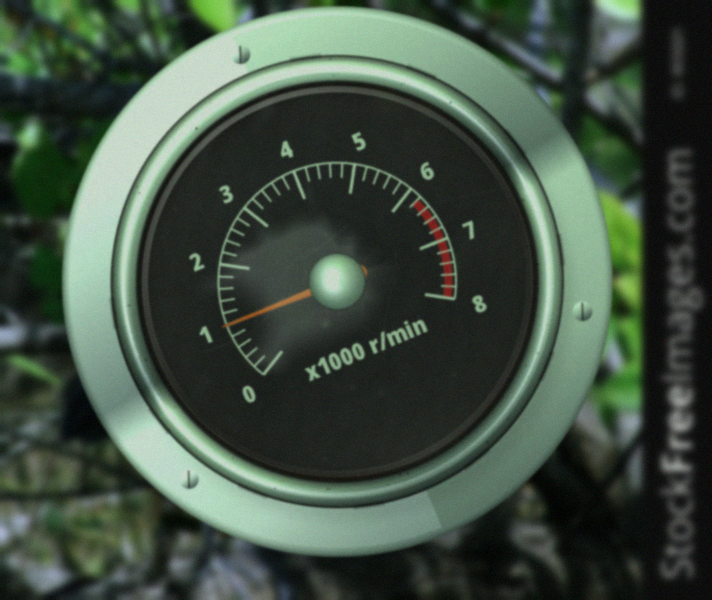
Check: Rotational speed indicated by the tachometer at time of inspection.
1000 rpm
